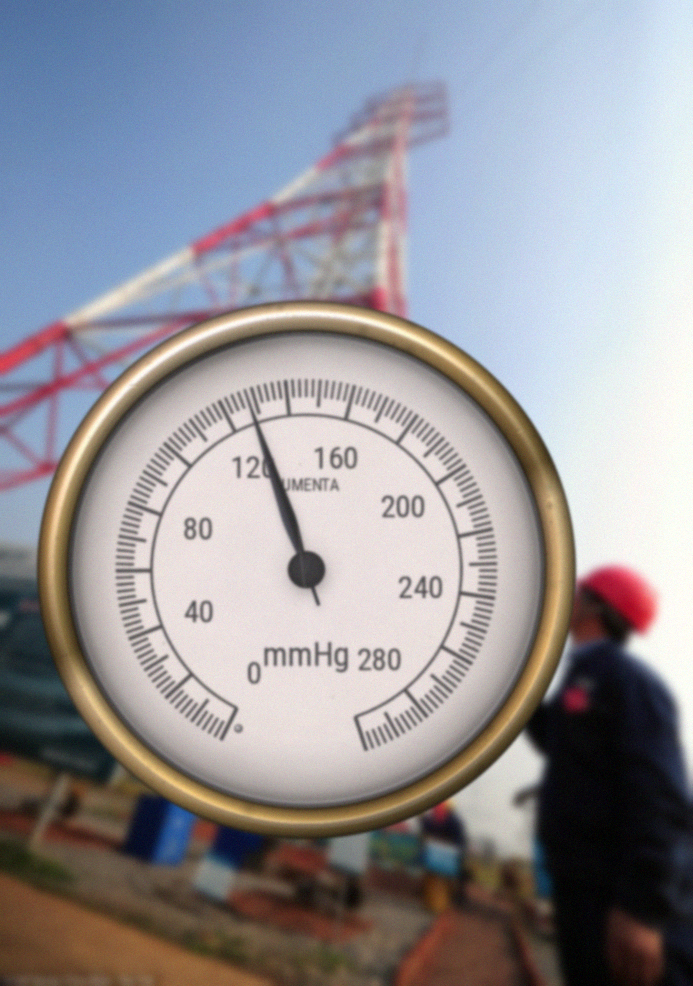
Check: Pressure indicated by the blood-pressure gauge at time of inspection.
128 mmHg
